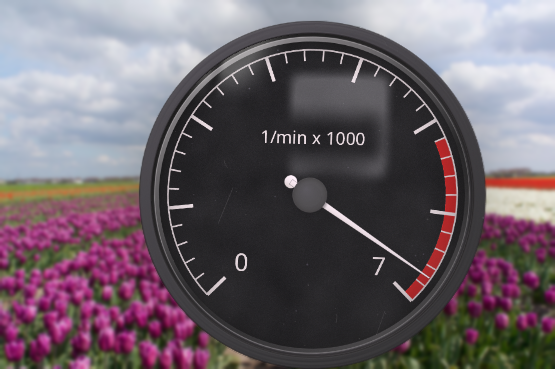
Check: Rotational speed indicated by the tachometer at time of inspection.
6700 rpm
